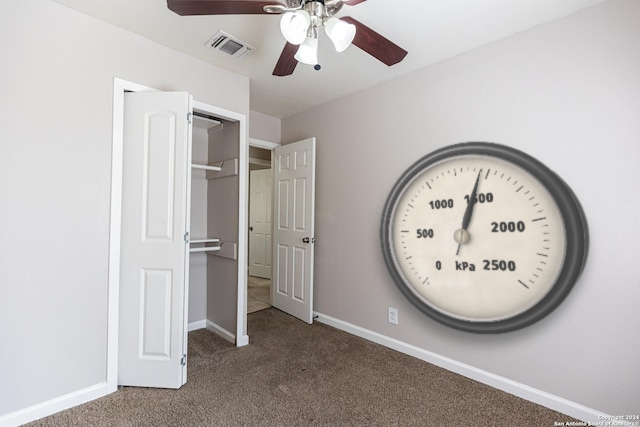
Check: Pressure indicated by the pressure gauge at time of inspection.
1450 kPa
